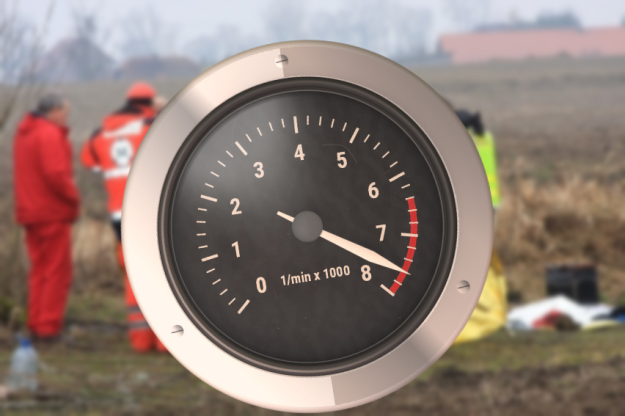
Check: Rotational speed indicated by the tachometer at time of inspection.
7600 rpm
